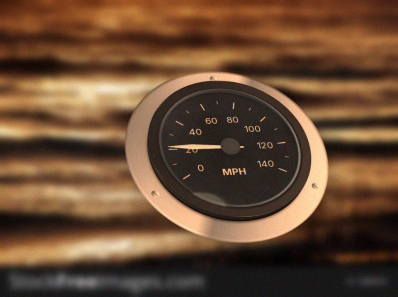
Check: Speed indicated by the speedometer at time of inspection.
20 mph
